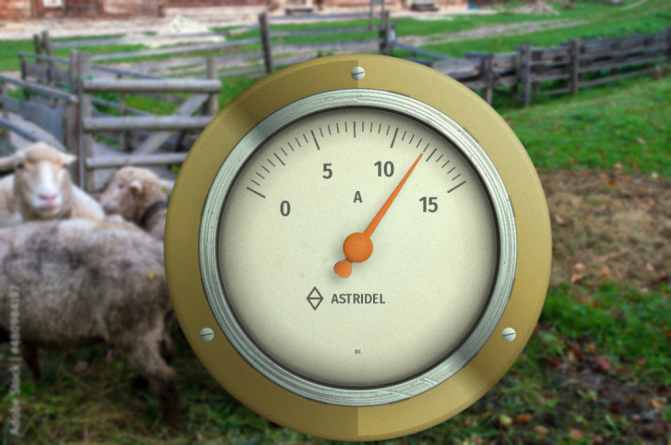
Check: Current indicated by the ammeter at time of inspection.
12 A
